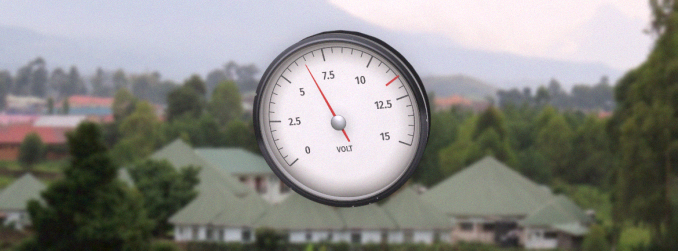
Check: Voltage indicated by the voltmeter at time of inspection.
6.5 V
